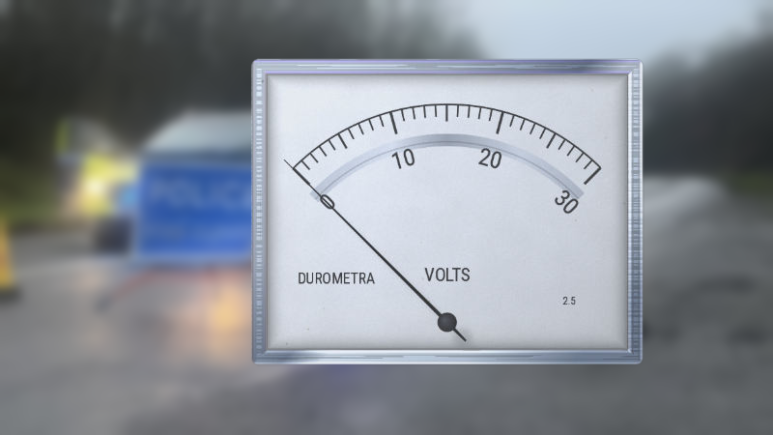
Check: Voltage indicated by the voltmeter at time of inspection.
0 V
